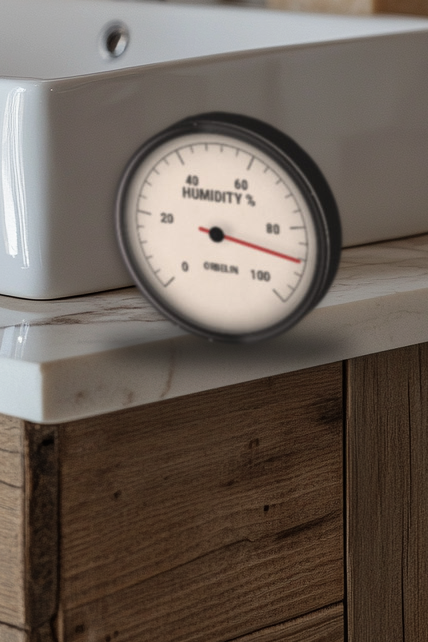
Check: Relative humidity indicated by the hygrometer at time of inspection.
88 %
